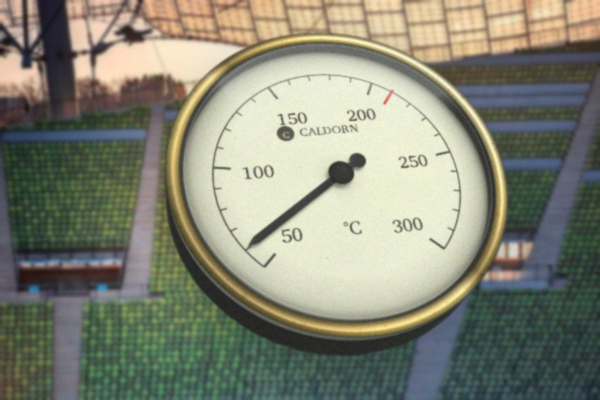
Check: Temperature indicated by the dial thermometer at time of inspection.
60 °C
